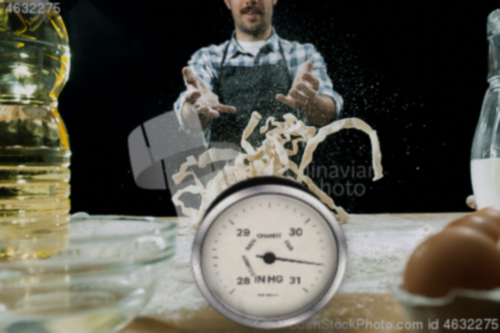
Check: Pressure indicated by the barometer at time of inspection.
30.6 inHg
